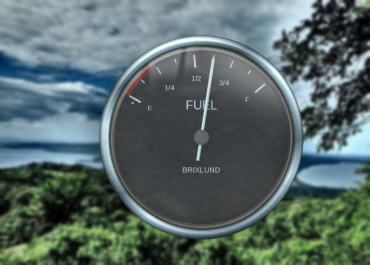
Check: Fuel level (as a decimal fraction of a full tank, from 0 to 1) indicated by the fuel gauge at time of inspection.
0.625
